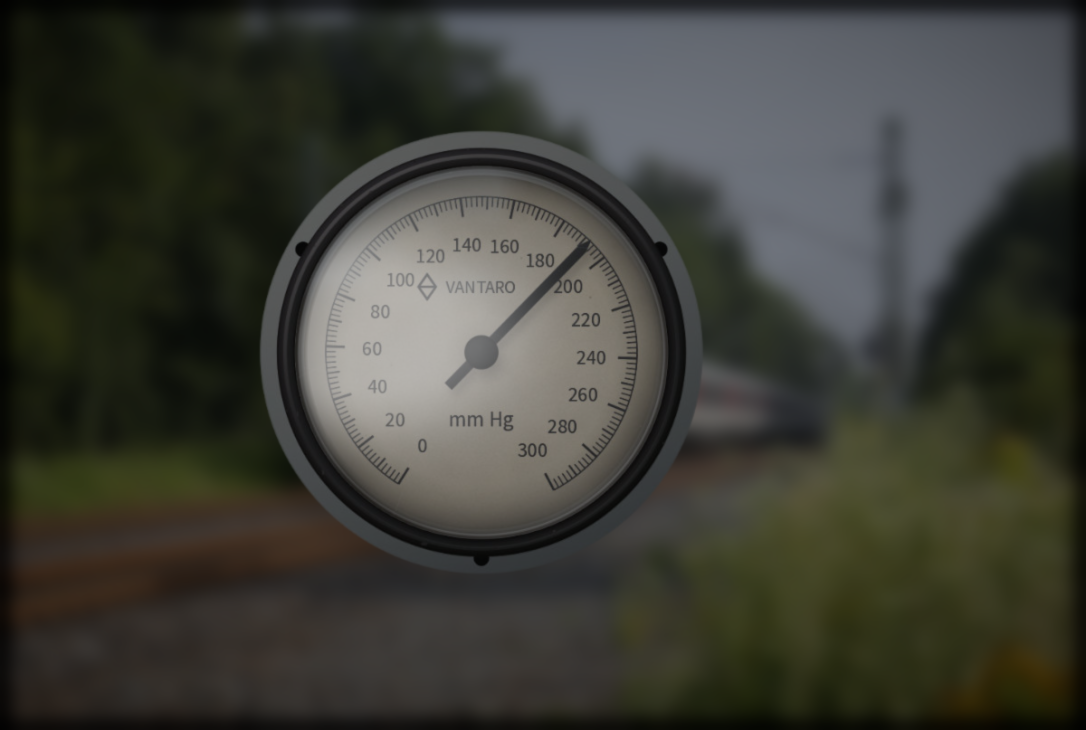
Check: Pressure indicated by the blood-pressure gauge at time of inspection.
192 mmHg
